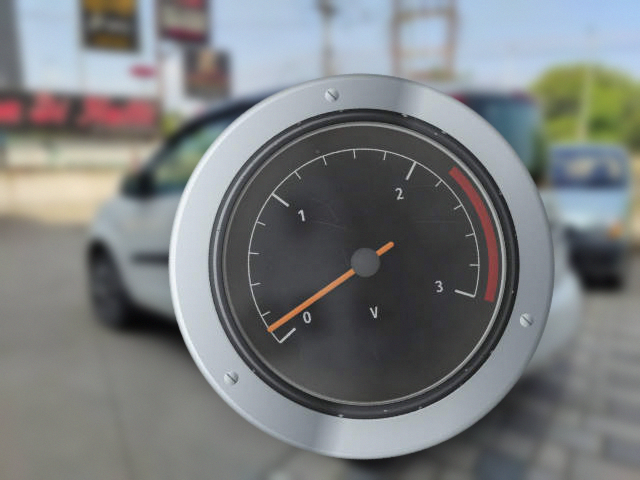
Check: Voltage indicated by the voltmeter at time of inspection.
0.1 V
